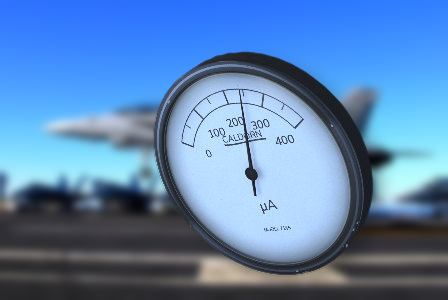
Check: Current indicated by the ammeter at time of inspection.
250 µA
